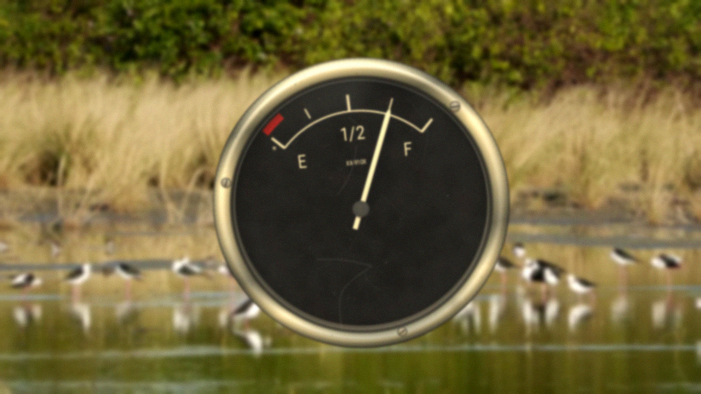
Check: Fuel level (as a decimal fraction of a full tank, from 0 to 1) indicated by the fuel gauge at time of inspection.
0.75
